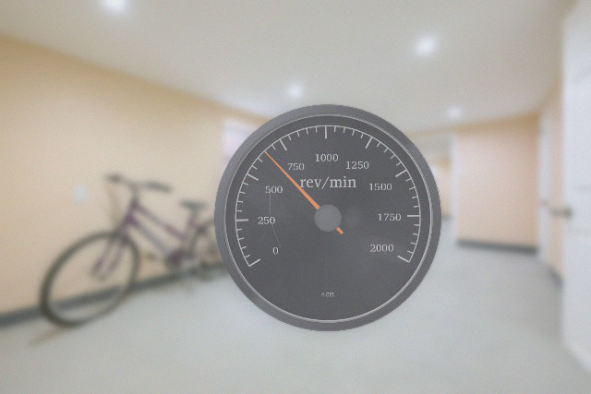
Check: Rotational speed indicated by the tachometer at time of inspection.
650 rpm
